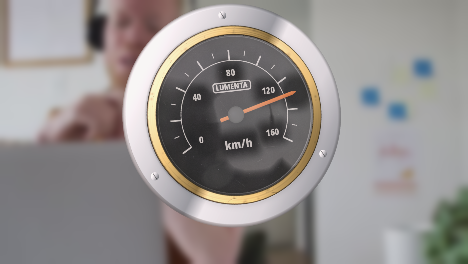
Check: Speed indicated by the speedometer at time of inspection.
130 km/h
